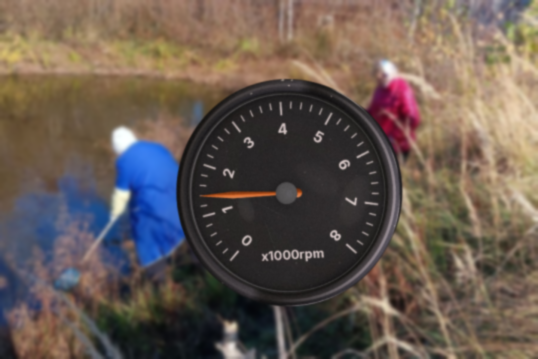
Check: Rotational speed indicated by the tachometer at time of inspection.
1400 rpm
